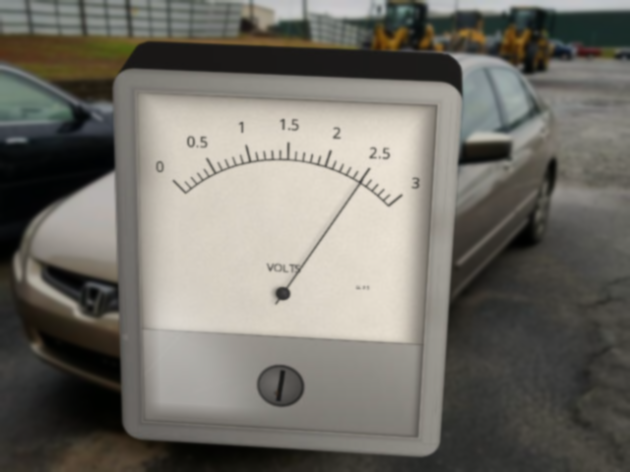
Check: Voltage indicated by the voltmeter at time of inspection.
2.5 V
